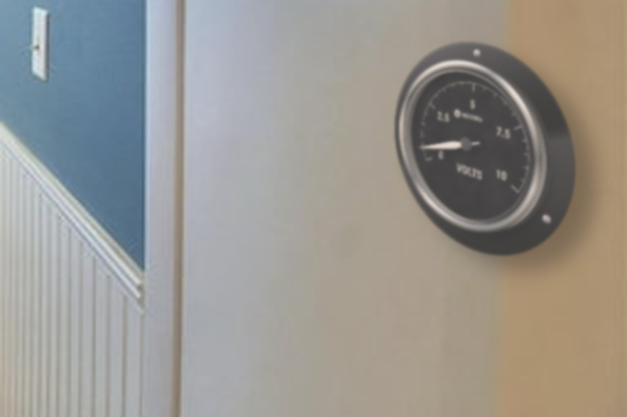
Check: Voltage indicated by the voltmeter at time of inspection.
0.5 V
